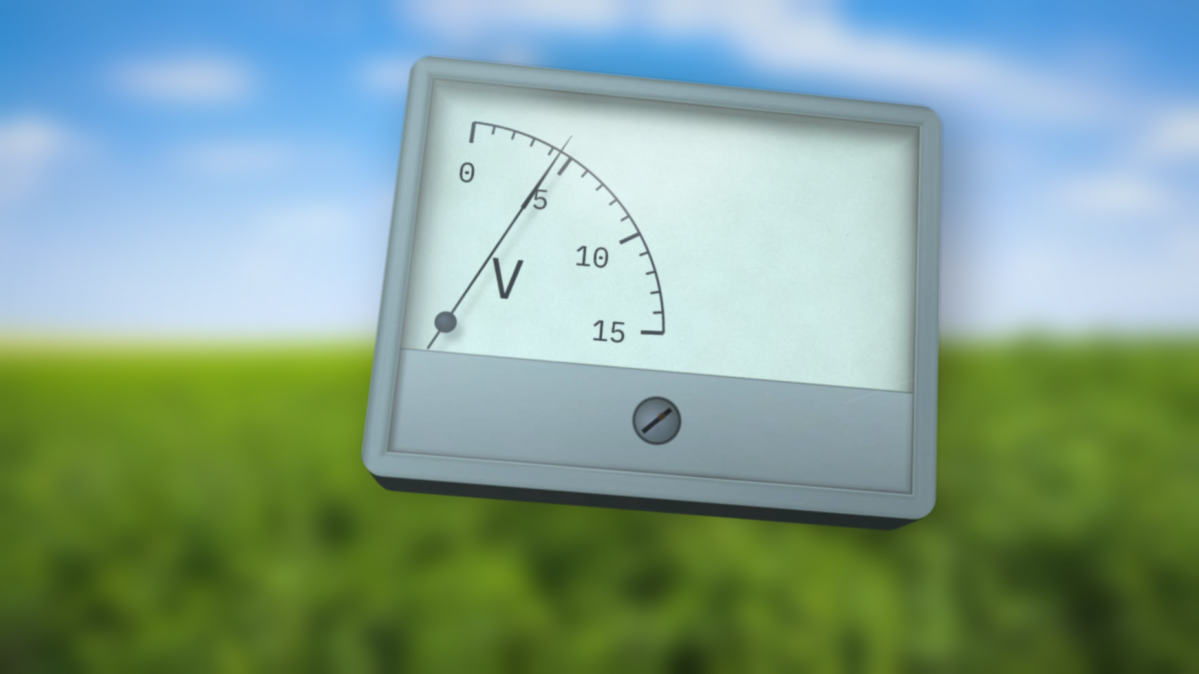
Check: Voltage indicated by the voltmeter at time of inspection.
4.5 V
